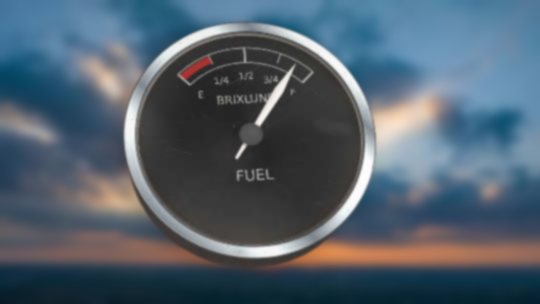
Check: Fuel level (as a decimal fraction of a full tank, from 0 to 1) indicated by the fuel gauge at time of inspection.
0.875
